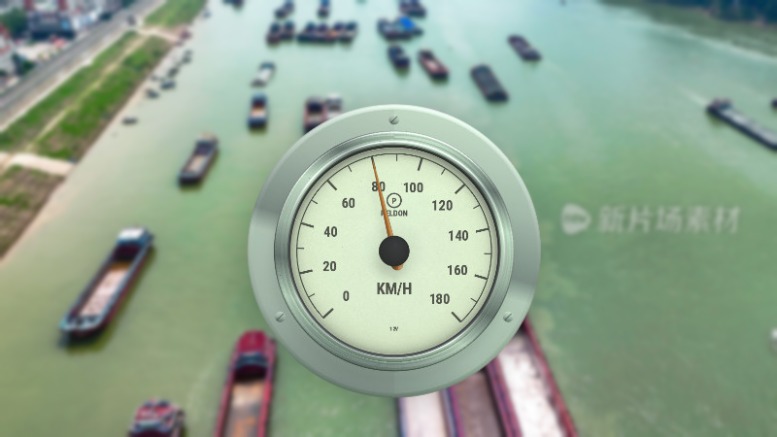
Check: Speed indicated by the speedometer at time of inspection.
80 km/h
